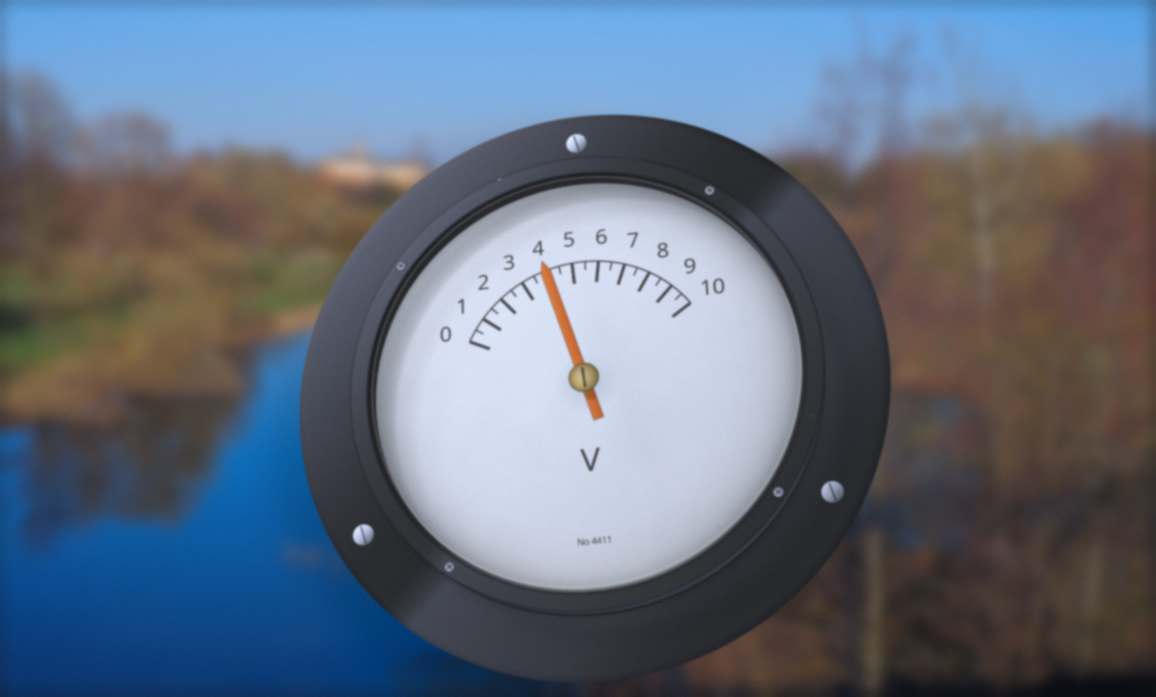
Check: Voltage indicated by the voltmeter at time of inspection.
4 V
